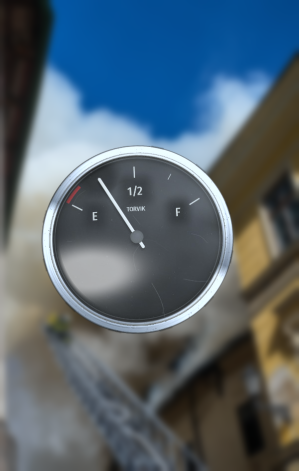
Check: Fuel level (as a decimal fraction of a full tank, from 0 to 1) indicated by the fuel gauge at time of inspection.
0.25
